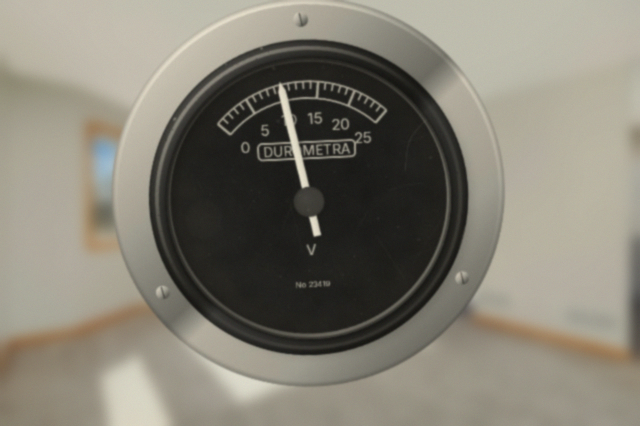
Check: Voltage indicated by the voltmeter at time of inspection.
10 V
